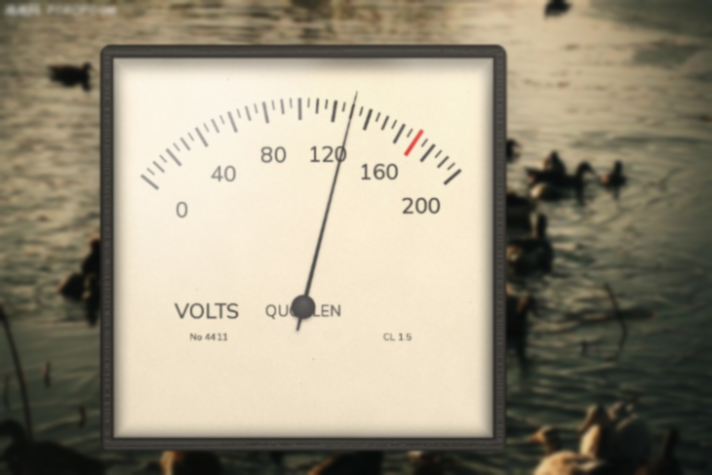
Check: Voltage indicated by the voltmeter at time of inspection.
130 V
